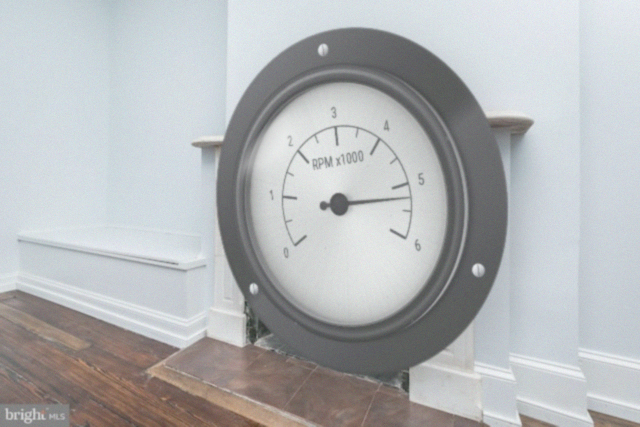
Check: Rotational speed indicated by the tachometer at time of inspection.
5250 rpm
